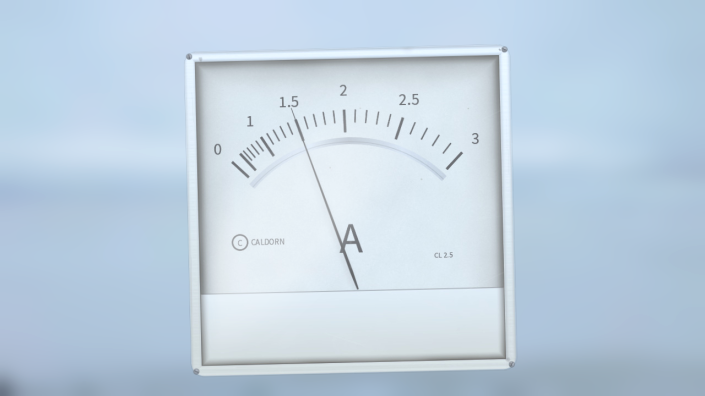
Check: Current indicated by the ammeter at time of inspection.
1.5 A
